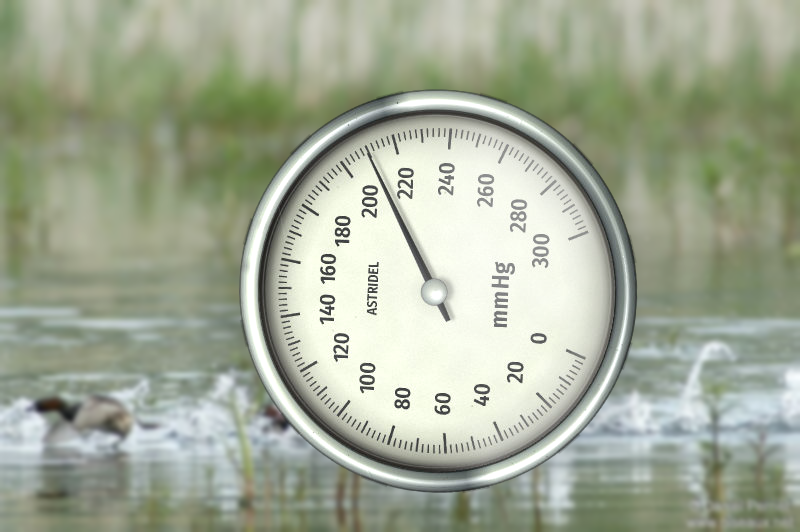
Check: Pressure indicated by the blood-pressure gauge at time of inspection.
210 mmHg
